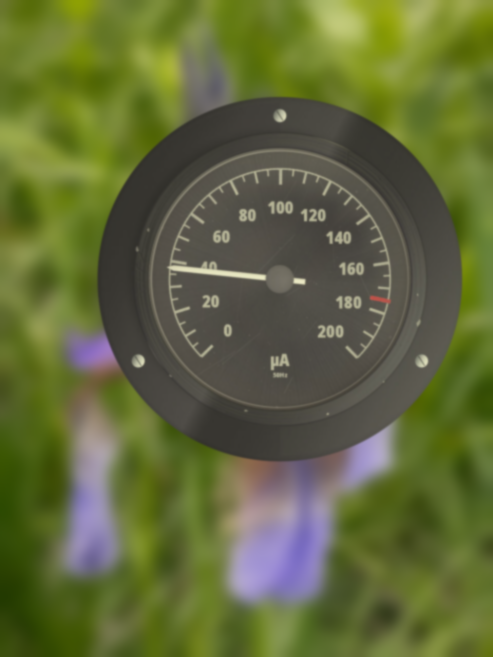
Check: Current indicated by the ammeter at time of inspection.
37.5 µA
